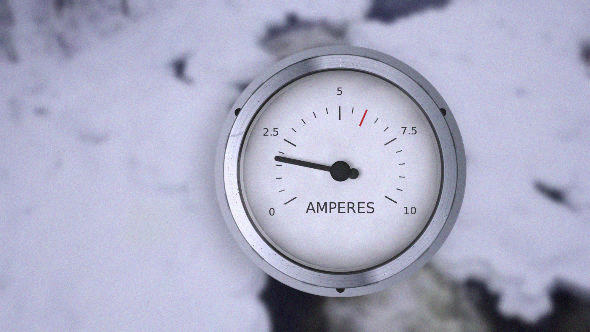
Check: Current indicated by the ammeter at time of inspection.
1.75 A
